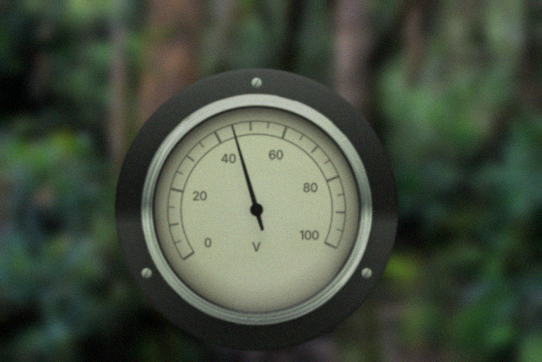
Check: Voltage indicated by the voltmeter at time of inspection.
45 V
